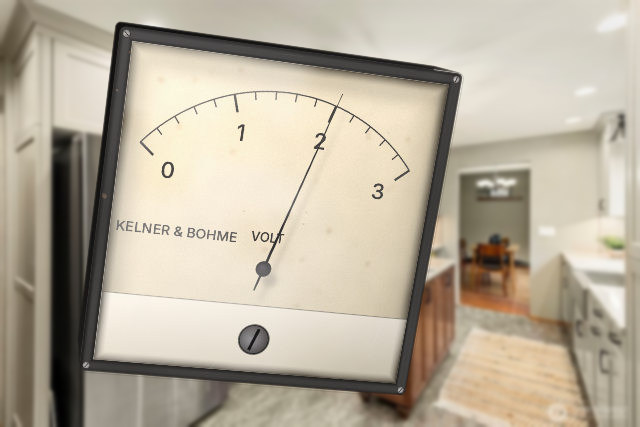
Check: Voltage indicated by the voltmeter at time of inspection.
2 V
